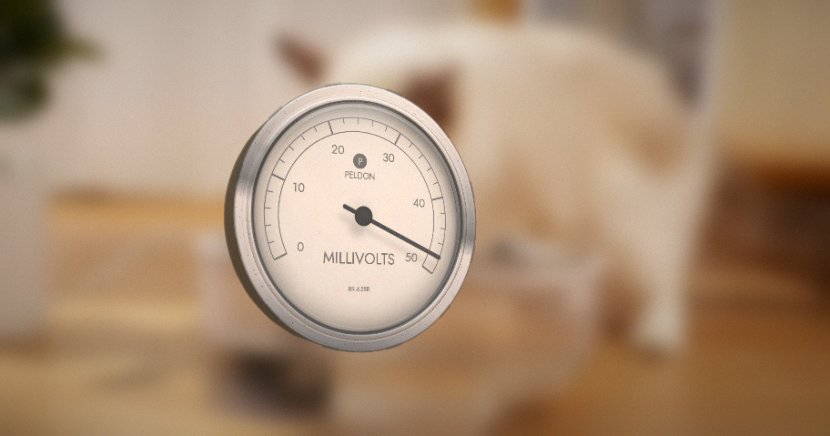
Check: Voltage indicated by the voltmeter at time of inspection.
48 mV
